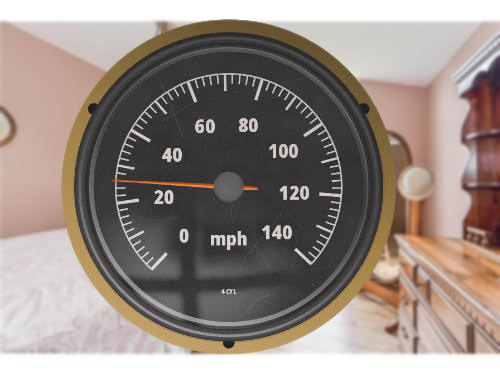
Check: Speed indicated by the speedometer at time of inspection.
26 mph
